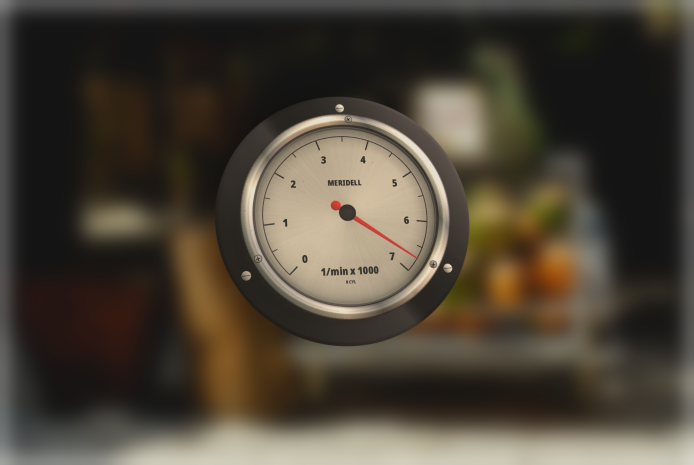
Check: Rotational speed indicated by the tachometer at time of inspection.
6750 rpm
